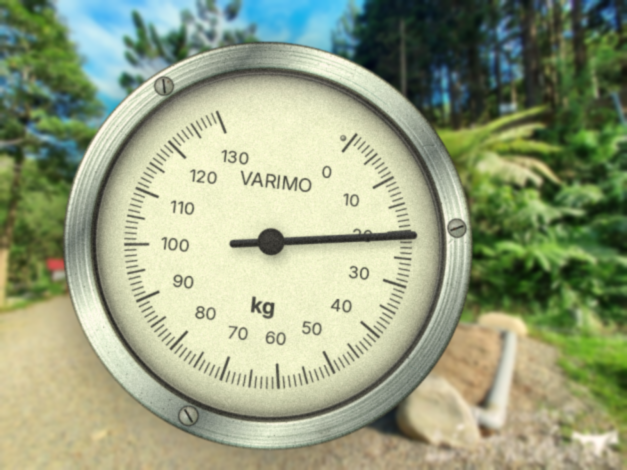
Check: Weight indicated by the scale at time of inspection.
21 kg
